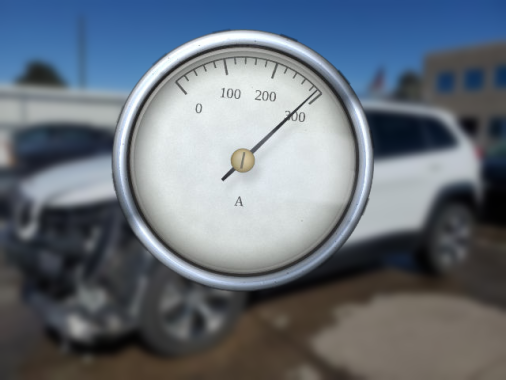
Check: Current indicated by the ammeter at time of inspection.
290 A
